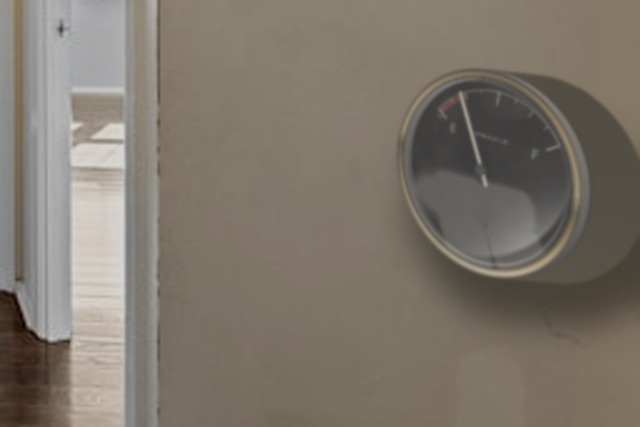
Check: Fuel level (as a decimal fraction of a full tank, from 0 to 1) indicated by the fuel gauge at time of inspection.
0.25
